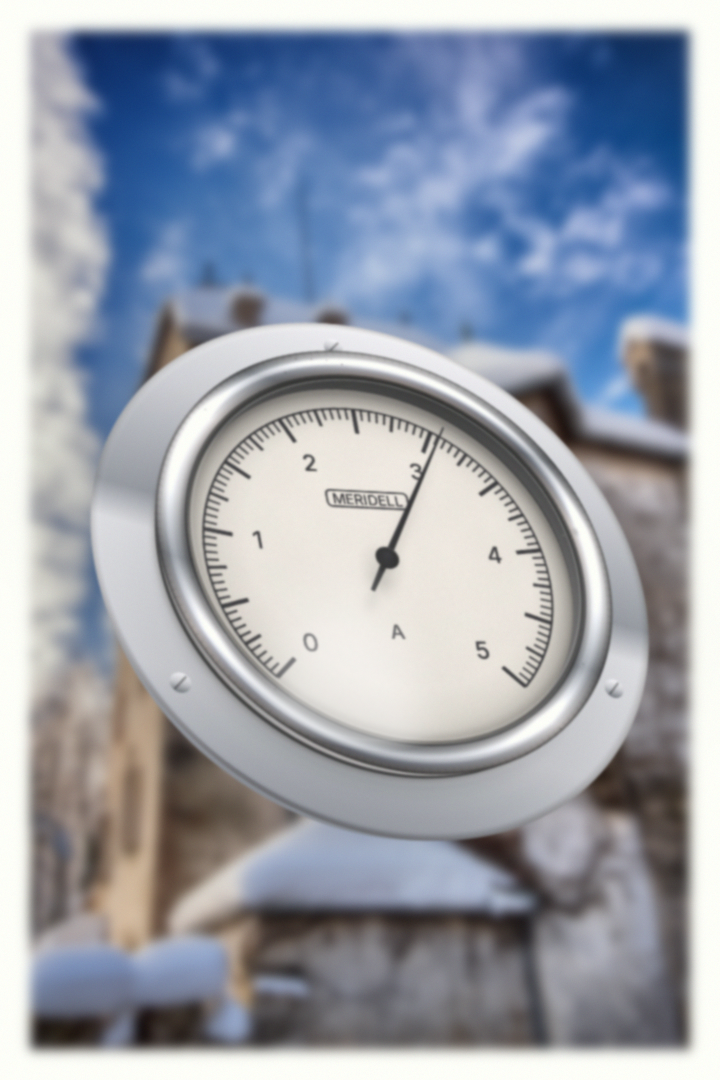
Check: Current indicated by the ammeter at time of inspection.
3.05 A
